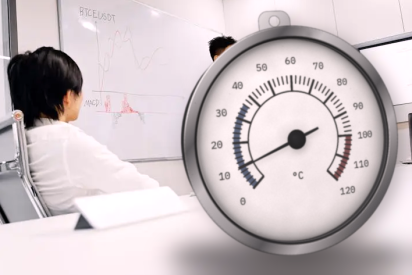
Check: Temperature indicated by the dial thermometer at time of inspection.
10 °C
